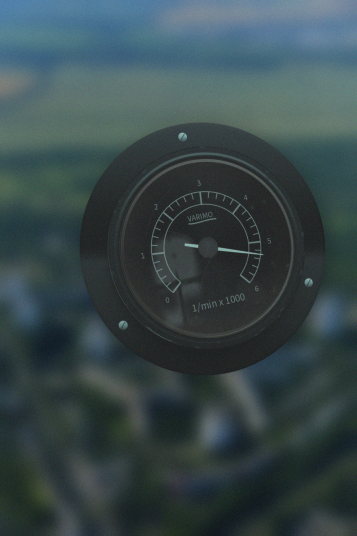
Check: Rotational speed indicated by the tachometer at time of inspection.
5300 rpm
